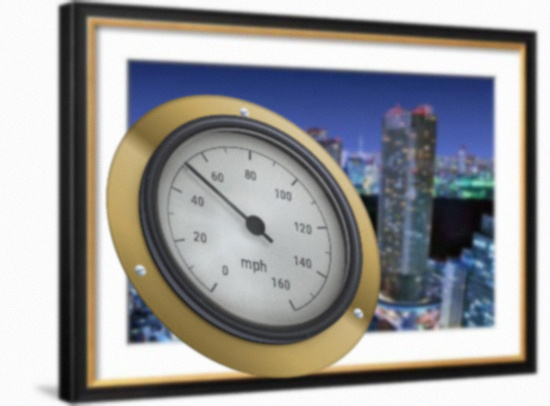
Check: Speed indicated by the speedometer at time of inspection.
50 mph
